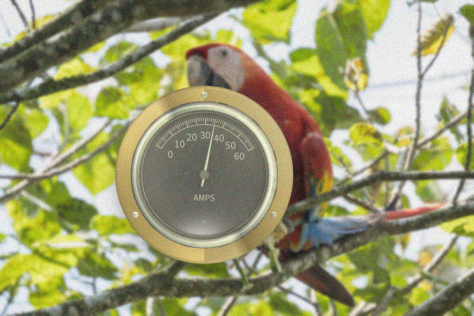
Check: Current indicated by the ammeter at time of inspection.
35 A
